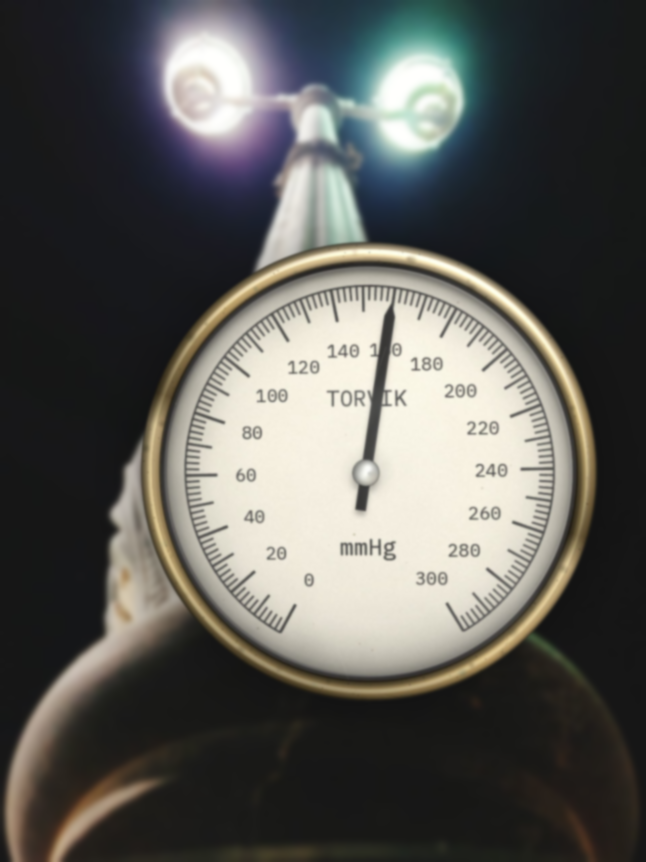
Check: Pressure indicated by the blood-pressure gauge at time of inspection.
160 mmHg
